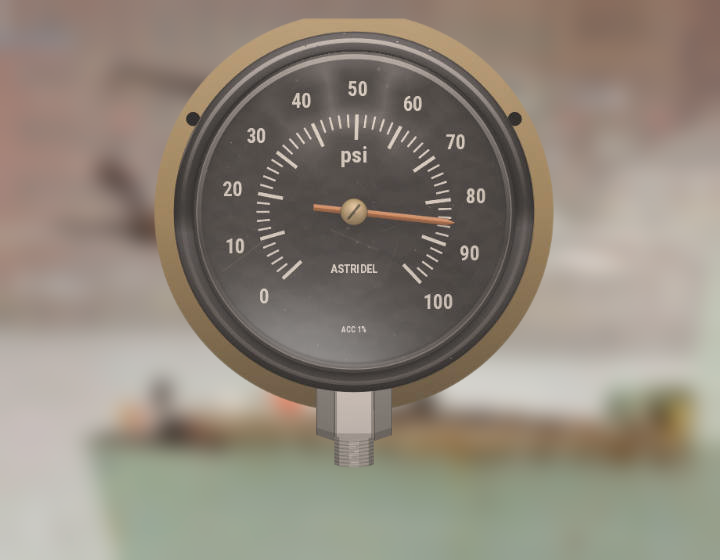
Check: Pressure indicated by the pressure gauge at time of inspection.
85 psi
